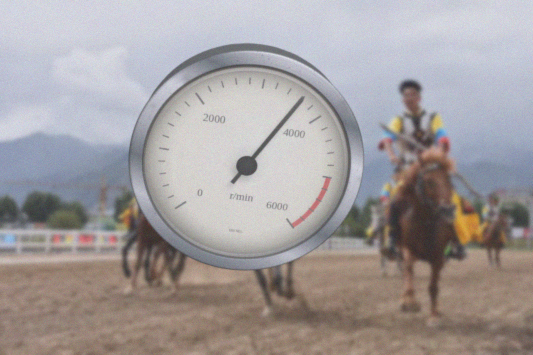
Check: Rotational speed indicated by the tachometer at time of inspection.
3600 rpm
